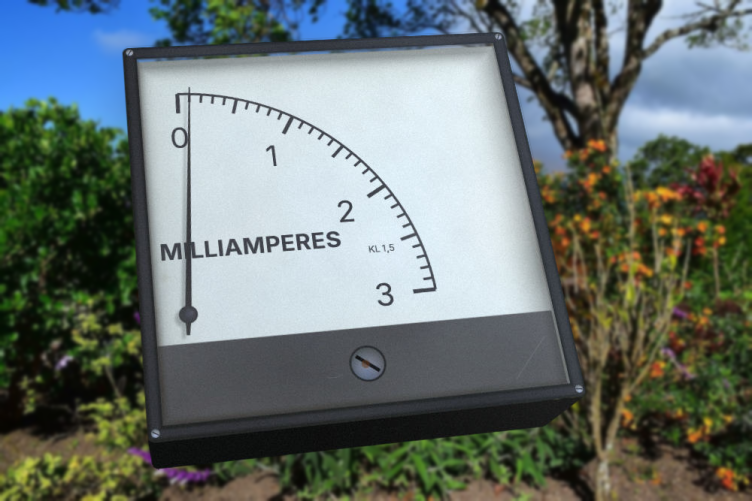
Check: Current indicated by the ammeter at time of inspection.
0.1 mA
